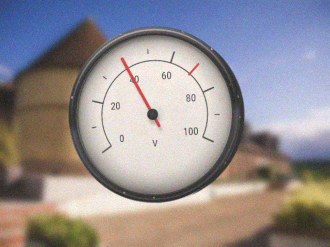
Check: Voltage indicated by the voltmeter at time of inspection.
40 V
